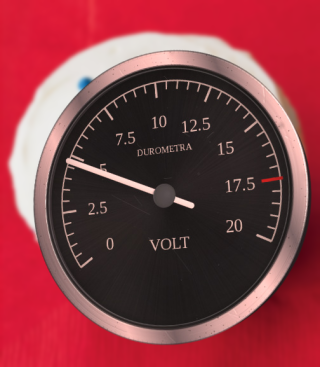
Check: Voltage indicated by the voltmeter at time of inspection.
4.75 V
